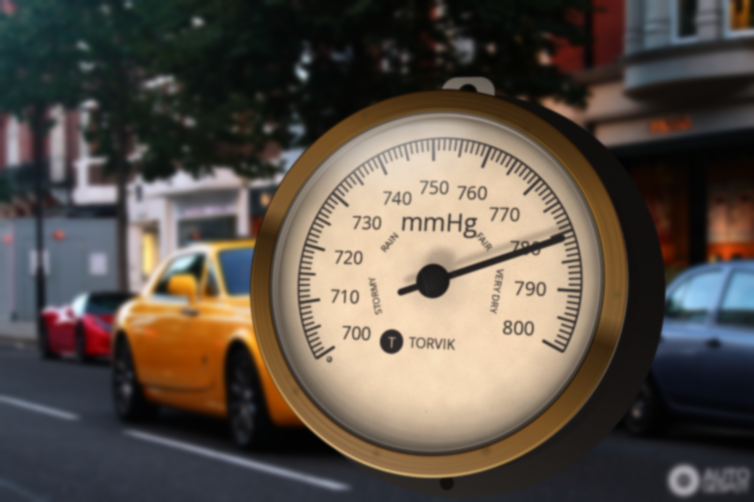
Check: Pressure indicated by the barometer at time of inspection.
781 mmHg
